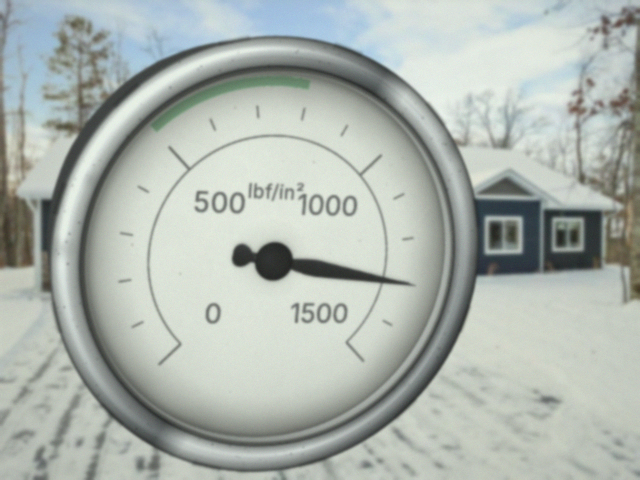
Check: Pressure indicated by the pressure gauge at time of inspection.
1300 psi
